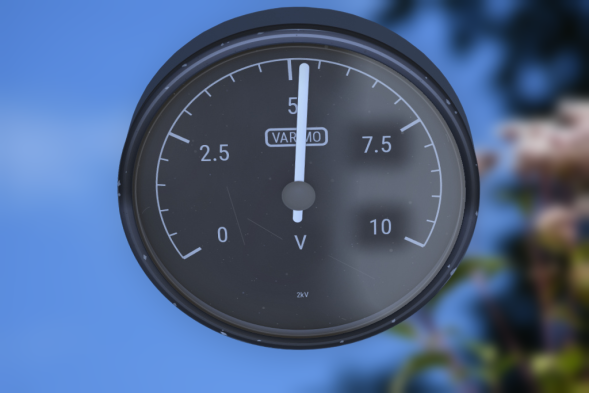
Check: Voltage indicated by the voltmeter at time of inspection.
5.25 V
